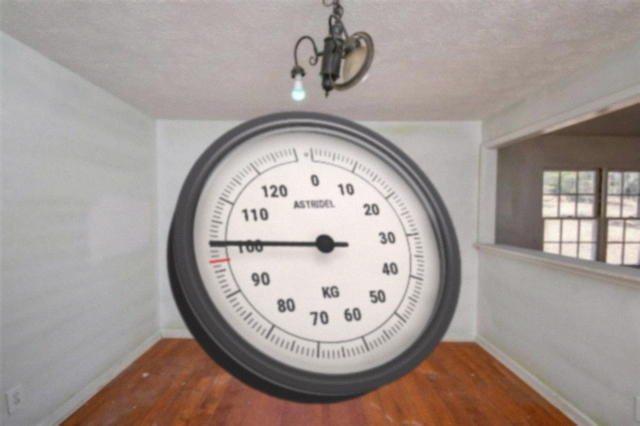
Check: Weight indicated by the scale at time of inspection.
100 kg
